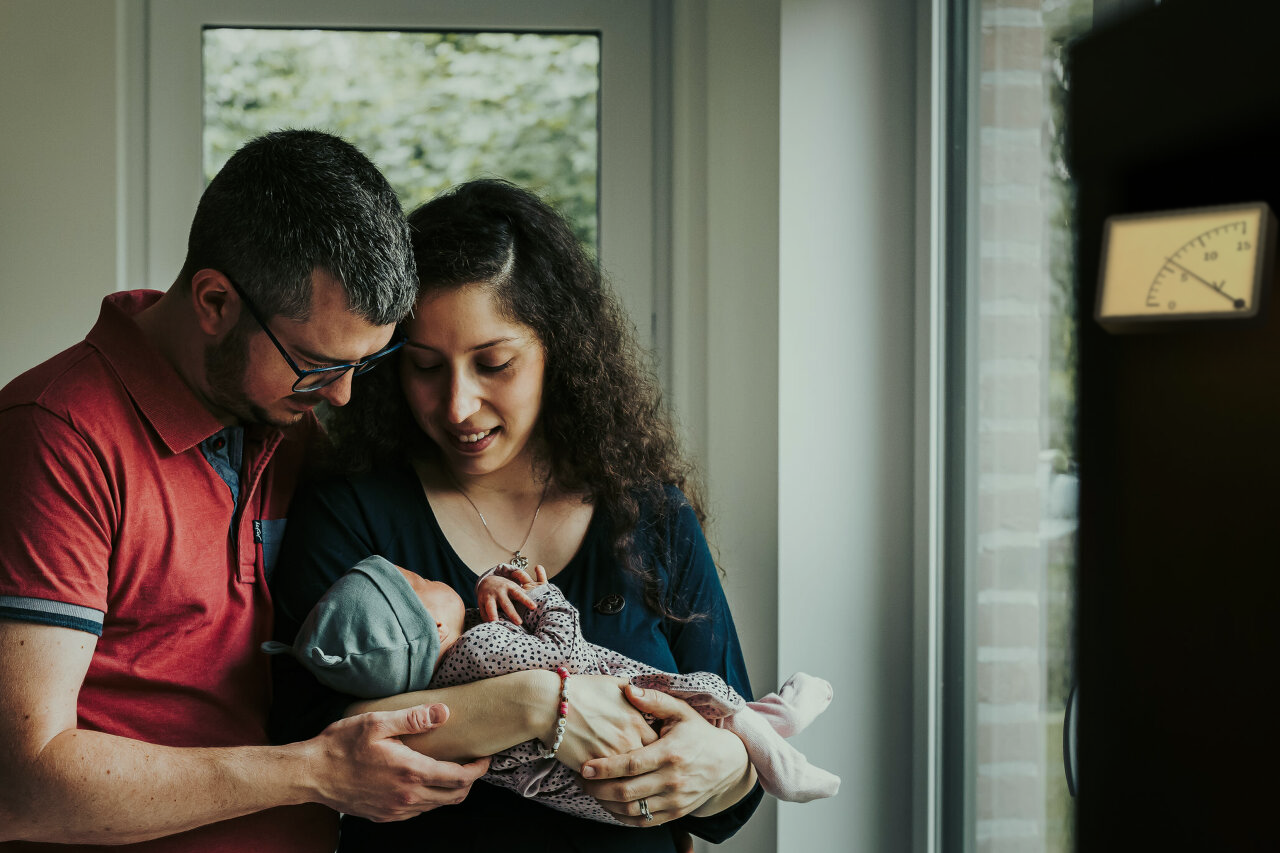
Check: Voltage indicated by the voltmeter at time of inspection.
6 V
